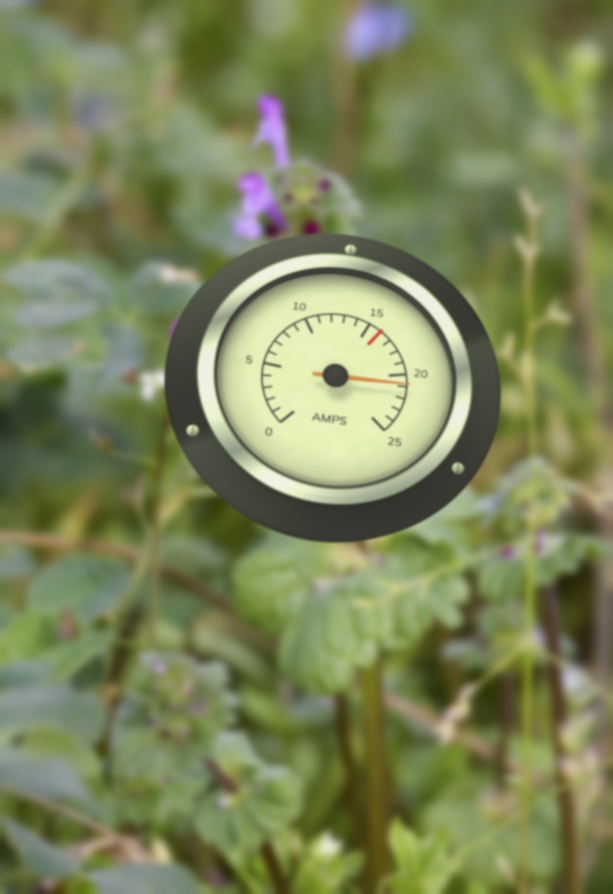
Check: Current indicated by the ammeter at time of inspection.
21 A
